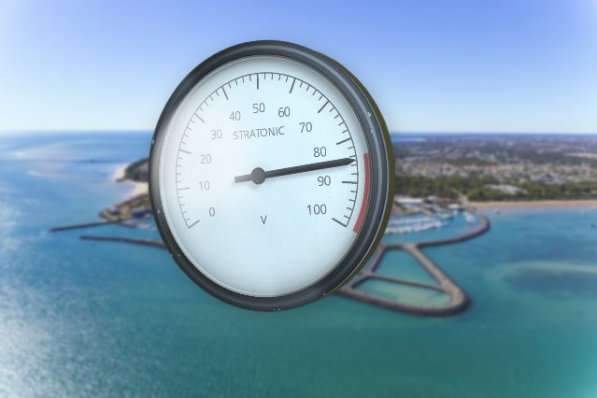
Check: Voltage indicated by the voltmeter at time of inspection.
85 V
